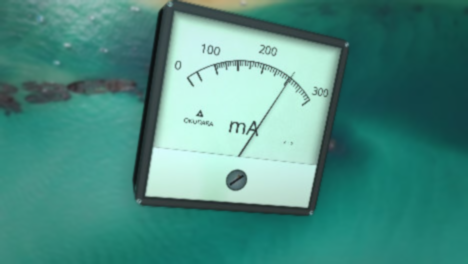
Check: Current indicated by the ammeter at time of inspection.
250 mA
